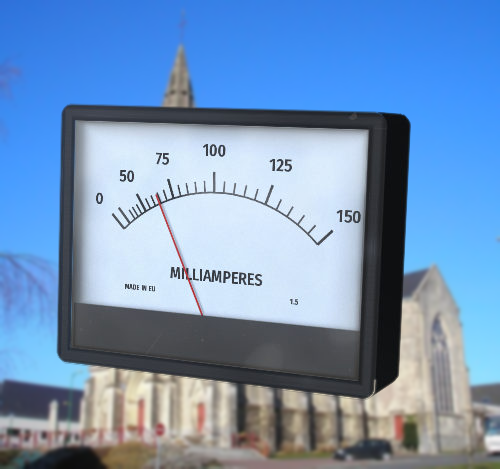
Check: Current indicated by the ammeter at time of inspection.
65 mA
